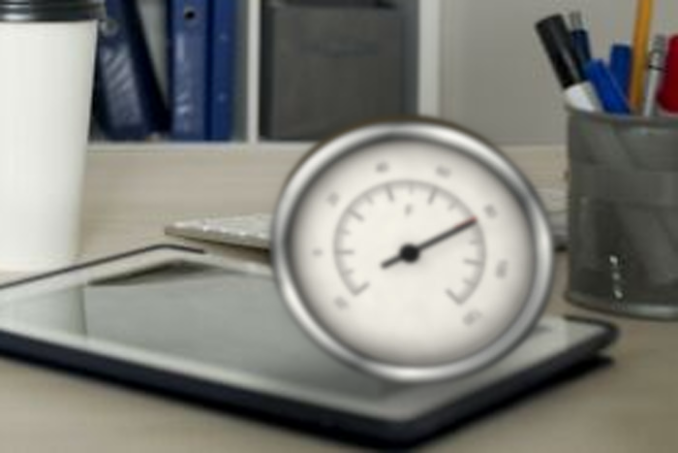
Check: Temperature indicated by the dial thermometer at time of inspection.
80 °F
